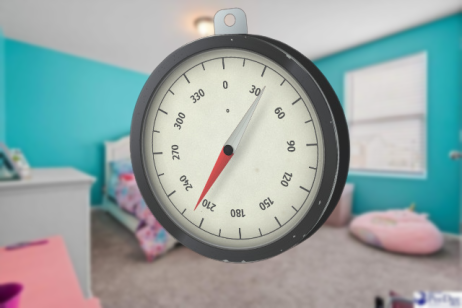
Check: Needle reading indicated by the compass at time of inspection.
217.5 °
